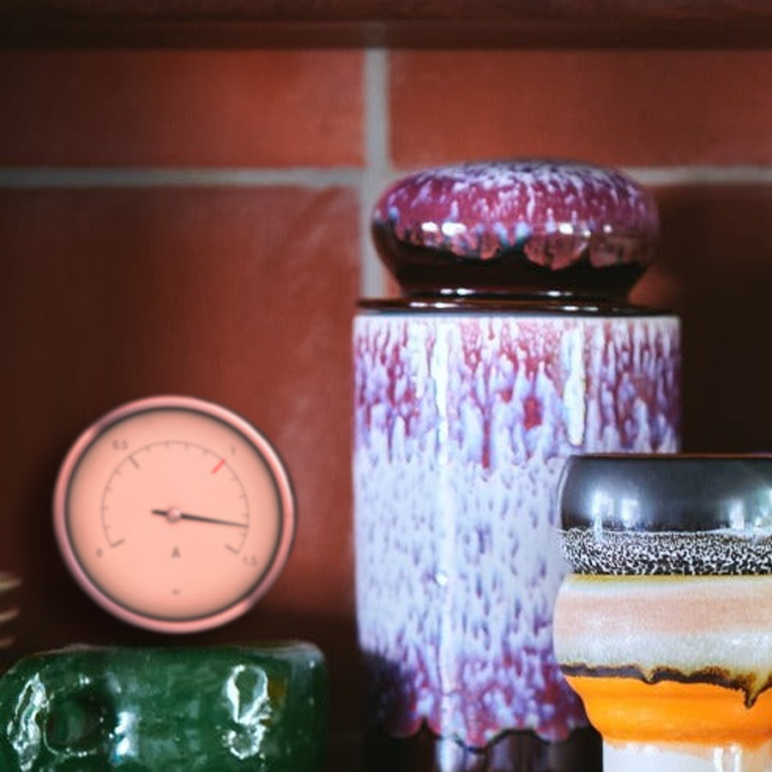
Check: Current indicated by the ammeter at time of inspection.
1.35 A
